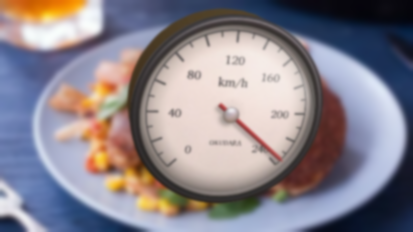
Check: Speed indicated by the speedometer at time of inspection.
235 km/h
